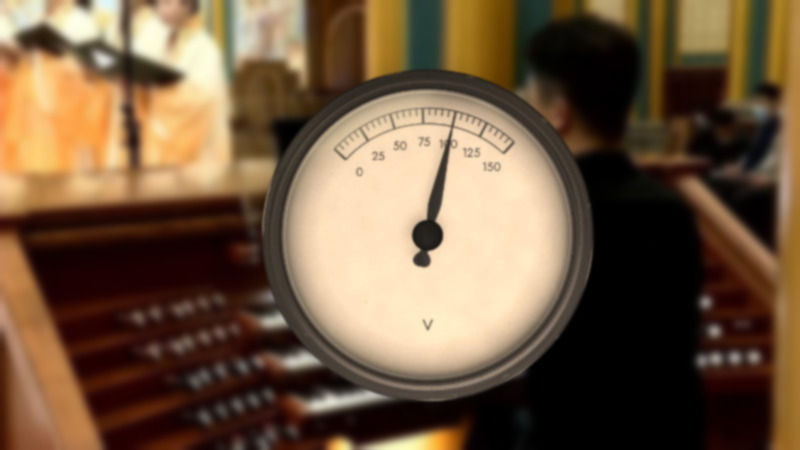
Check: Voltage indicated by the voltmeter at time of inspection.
100 V
